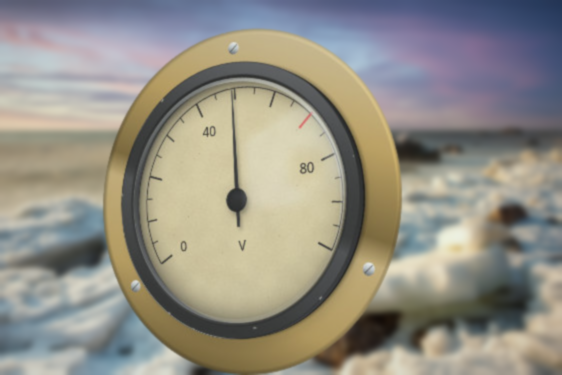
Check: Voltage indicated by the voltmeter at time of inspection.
50 V
